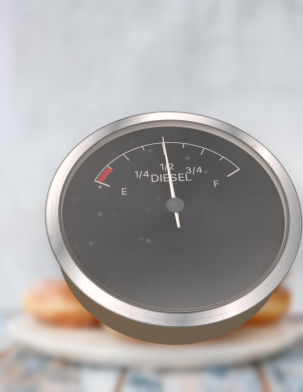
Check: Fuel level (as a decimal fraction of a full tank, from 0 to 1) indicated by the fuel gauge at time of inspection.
0.5
